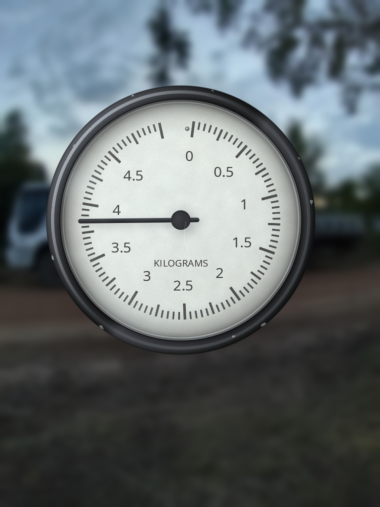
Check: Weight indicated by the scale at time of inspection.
3.85 kg
